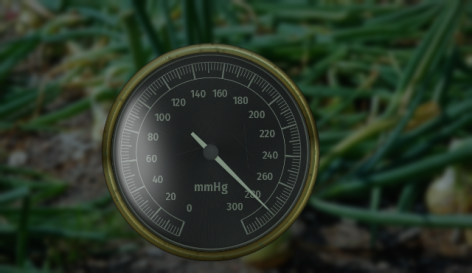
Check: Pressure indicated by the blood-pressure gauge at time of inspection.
280 mmHg
